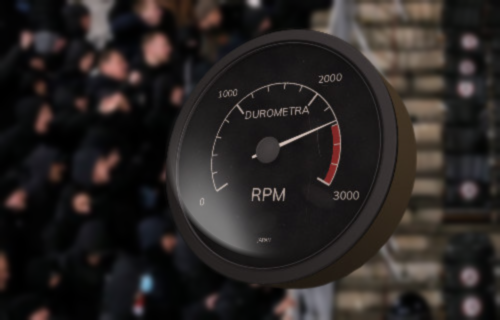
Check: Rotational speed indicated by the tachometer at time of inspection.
2400 rpm
